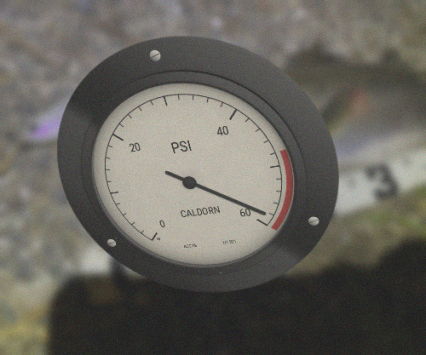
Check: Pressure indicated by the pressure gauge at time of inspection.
58 psi
